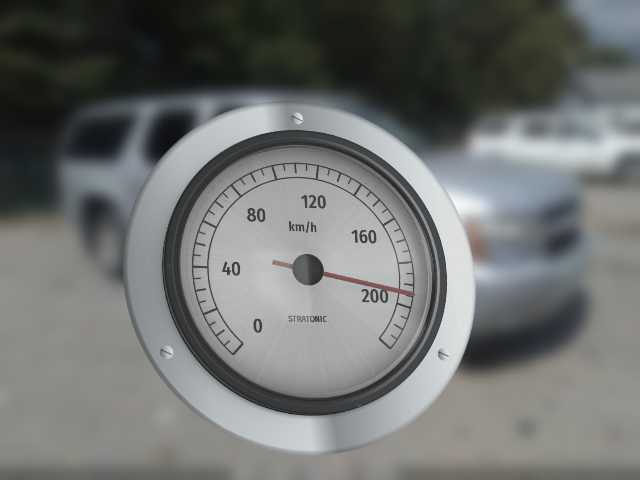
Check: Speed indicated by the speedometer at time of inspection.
195 km/h
